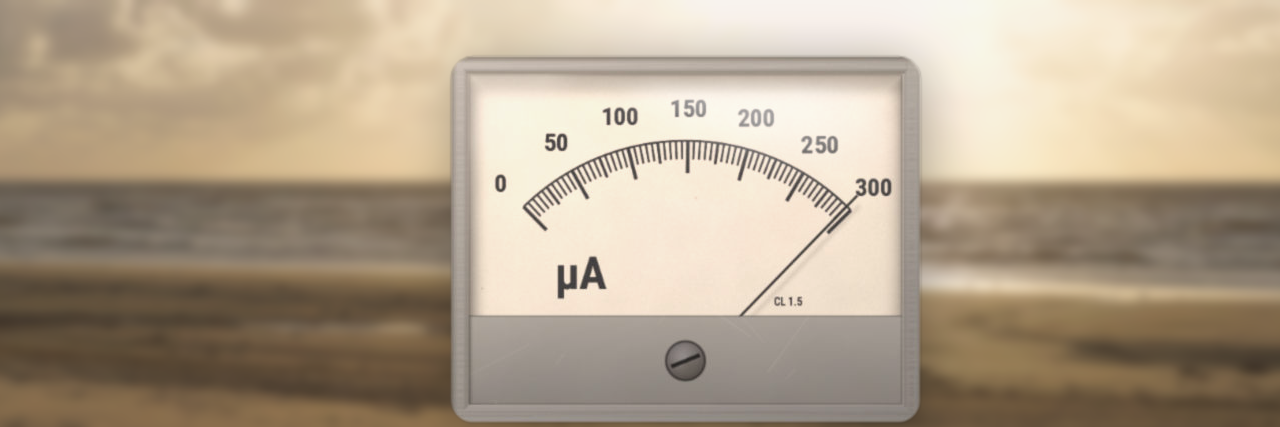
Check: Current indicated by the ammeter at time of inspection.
295 µA
